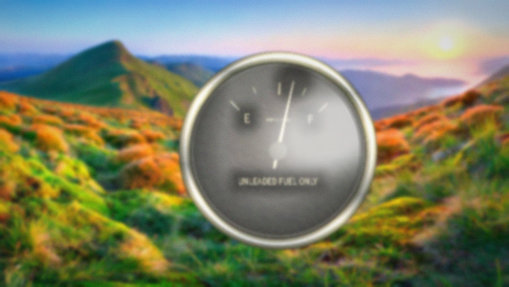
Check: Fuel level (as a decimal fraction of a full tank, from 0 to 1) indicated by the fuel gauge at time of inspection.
0.625
